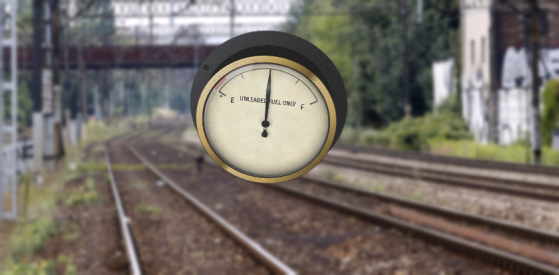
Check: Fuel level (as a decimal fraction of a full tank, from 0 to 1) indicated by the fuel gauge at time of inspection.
0.5
